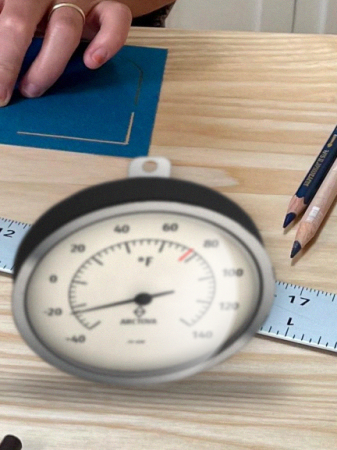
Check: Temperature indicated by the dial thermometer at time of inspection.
-20 °F
